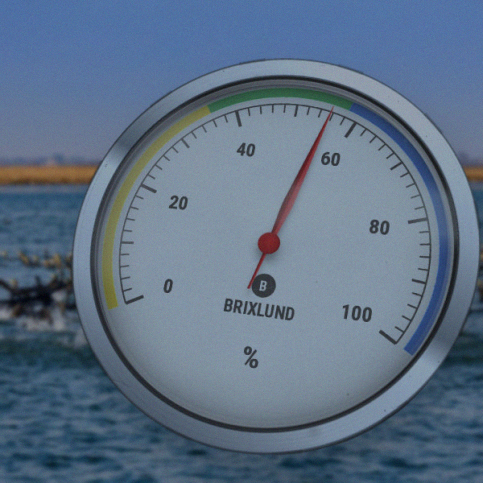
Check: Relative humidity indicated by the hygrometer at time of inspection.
56 %
